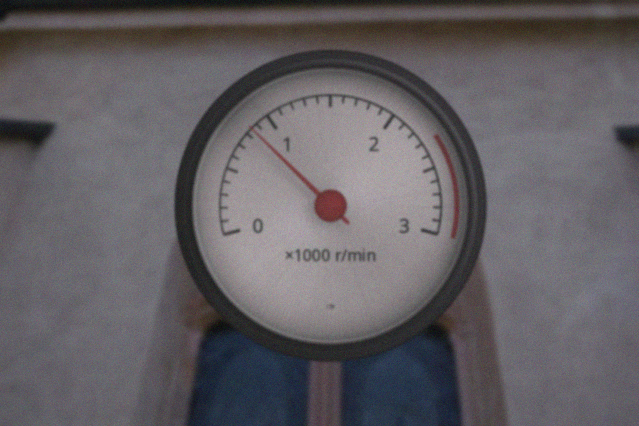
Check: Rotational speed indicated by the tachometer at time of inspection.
850 rpm
